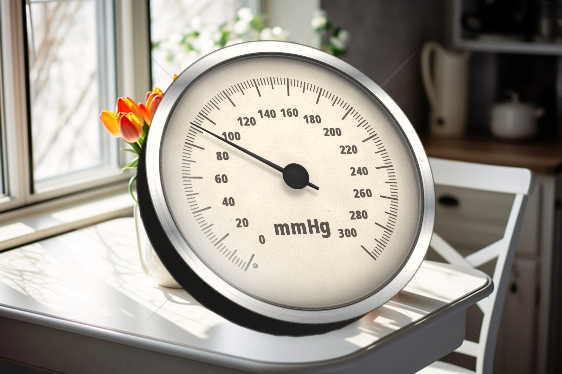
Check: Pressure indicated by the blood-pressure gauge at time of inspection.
90 mmHg
